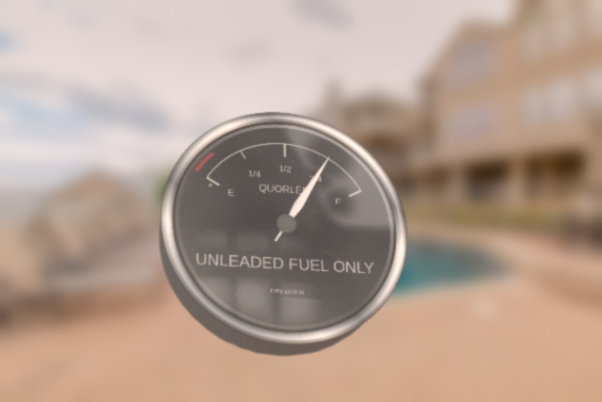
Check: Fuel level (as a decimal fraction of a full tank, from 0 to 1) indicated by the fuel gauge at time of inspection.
0.75
